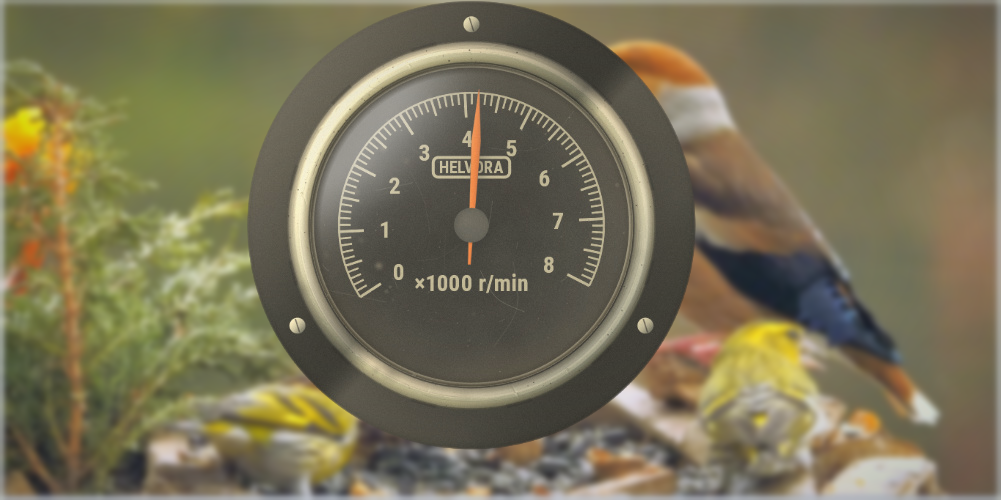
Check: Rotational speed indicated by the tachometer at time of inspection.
4200 rpm
